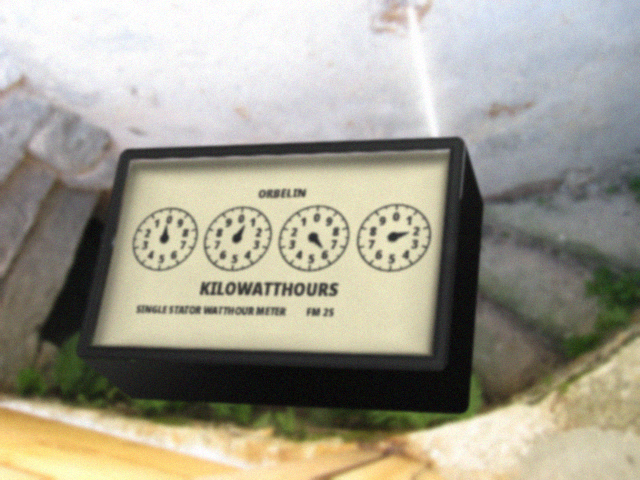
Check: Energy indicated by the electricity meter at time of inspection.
62 kWh
